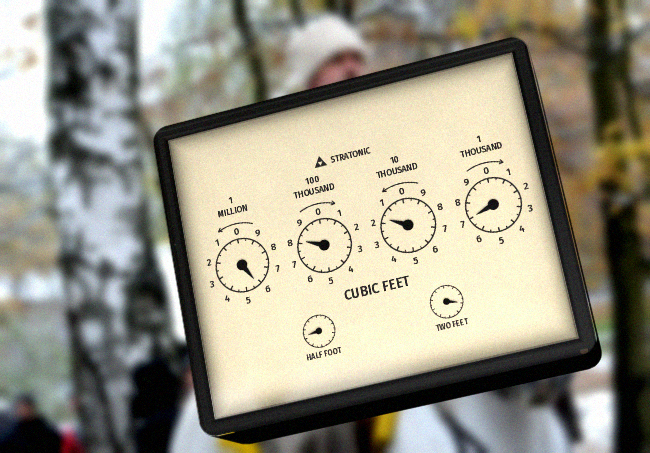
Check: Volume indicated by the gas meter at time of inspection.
581700 ft³
